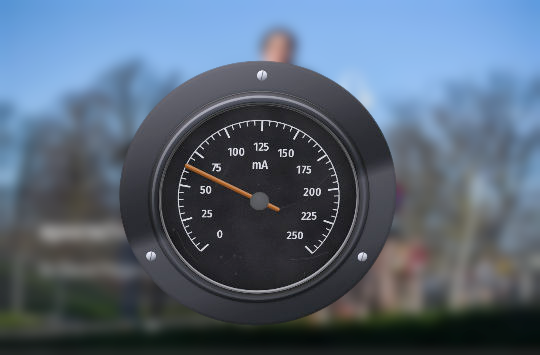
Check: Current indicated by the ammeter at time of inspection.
65 mA
